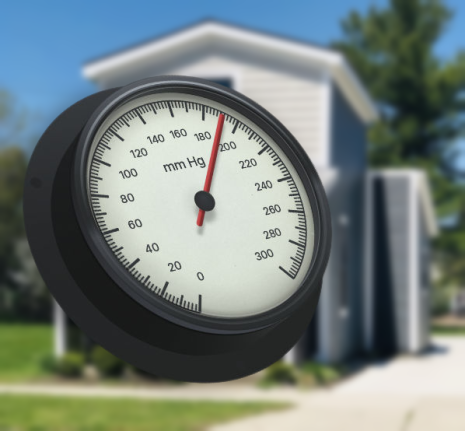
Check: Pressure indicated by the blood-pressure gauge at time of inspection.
190 mmHg
